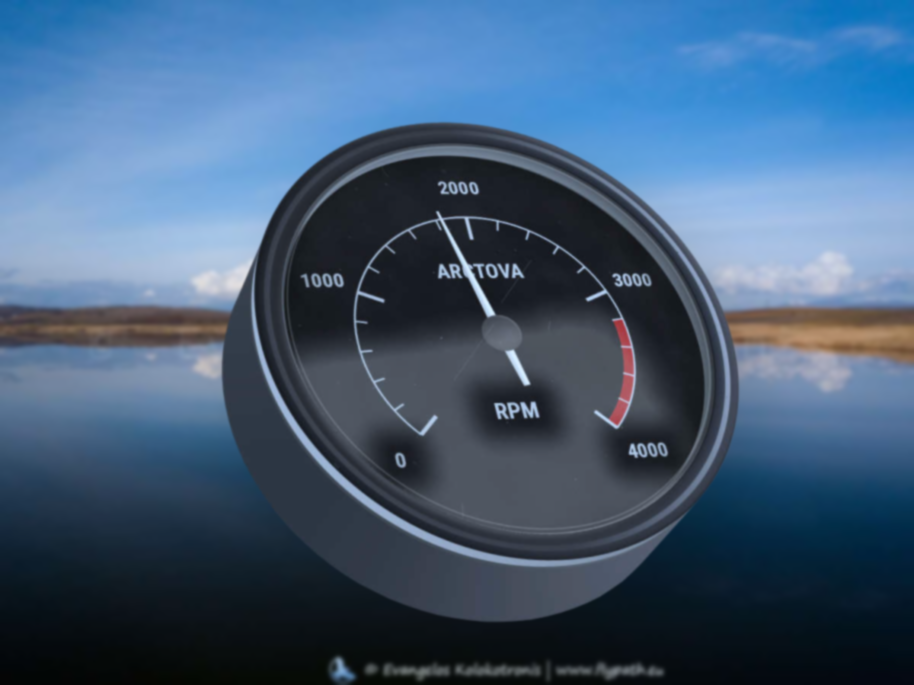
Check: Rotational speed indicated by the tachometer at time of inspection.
1800 rpm
